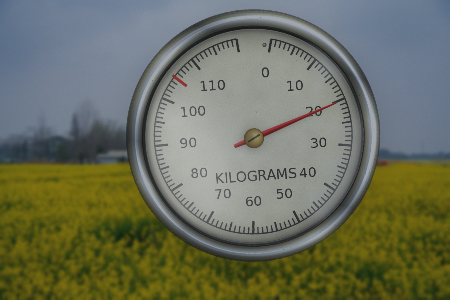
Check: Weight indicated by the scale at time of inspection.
20 kg
